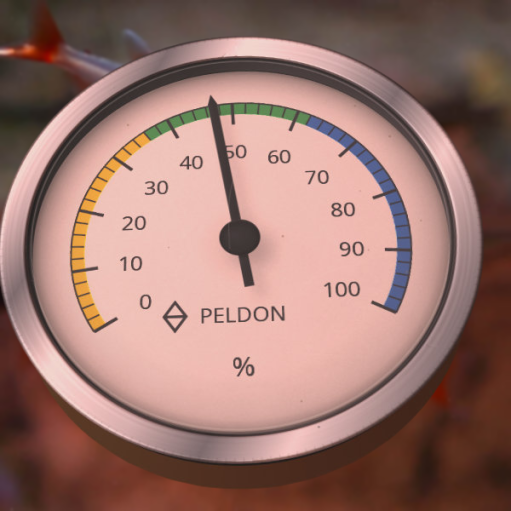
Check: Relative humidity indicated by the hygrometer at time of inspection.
47 %
